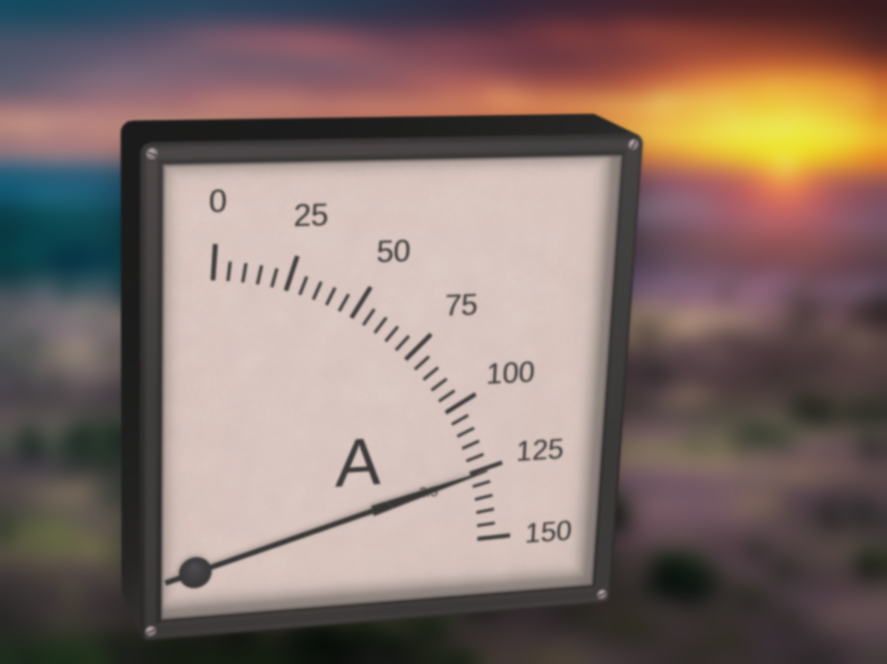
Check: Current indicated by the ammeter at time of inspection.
125 A
